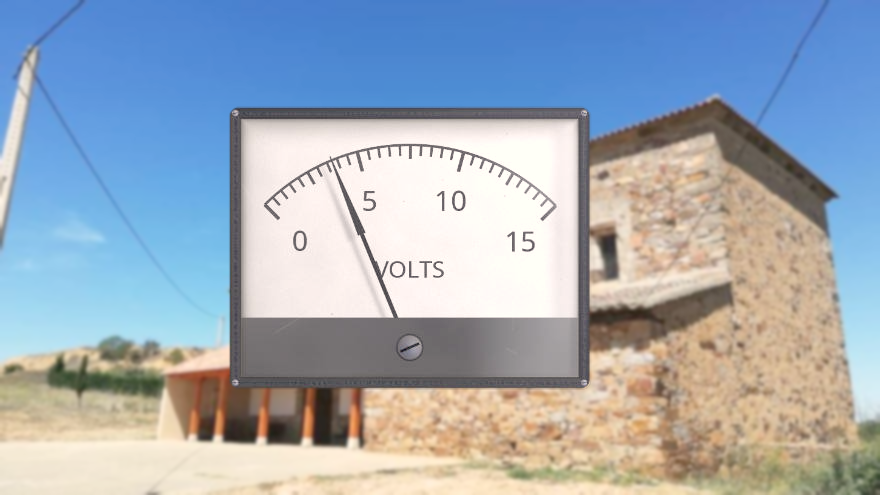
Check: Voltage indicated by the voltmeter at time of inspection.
3.75 V
